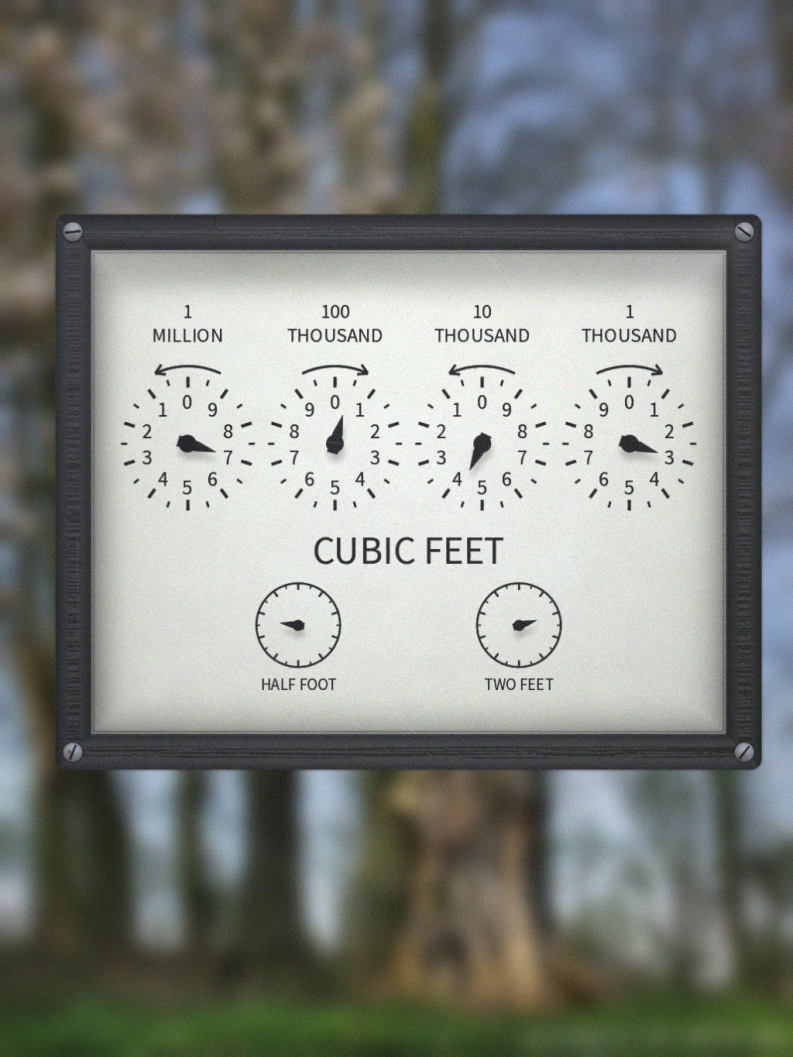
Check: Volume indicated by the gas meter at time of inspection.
704300 ft³
